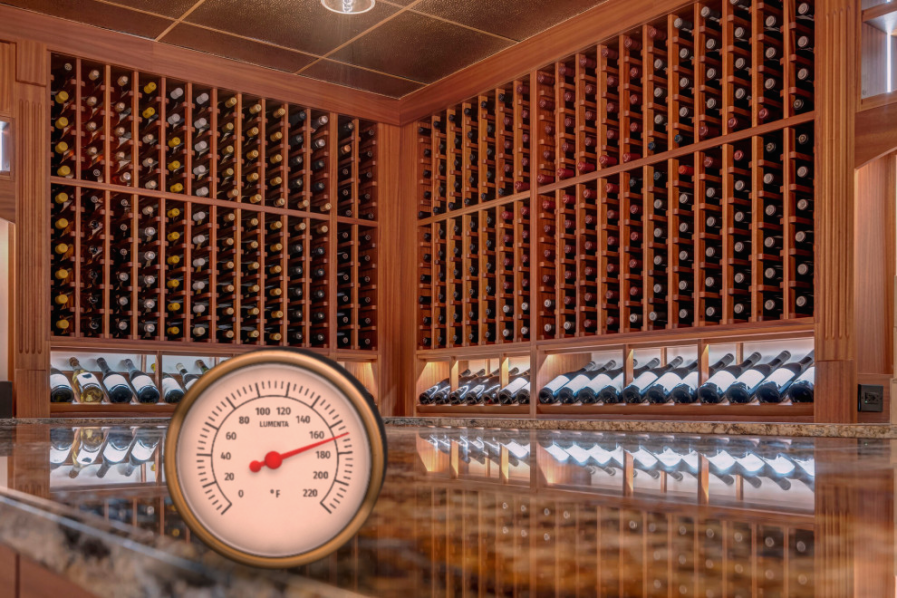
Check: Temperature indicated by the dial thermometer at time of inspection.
168 °F
